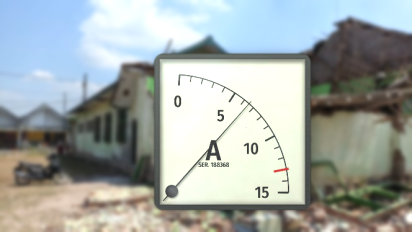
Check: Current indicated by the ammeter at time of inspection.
6.5 A
